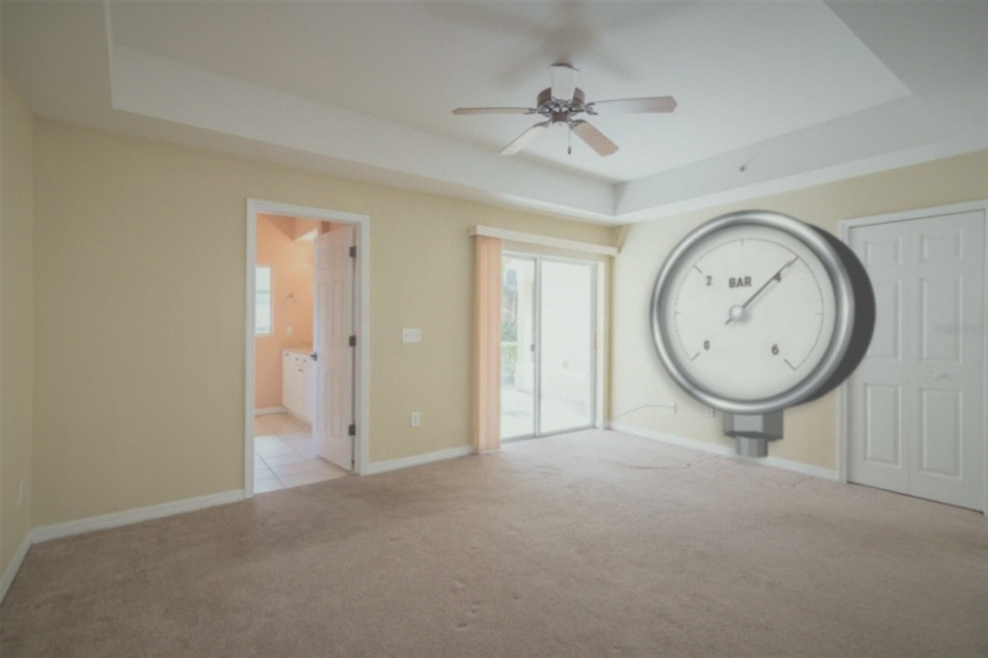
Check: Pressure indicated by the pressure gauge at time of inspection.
4 bar
